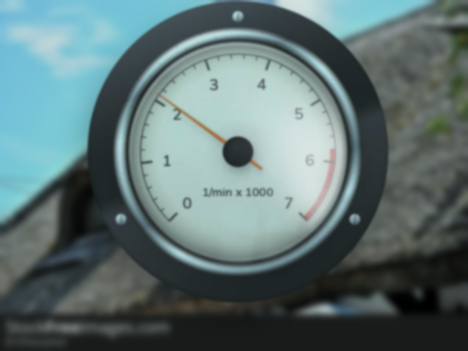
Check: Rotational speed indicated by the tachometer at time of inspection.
2100 rpm
